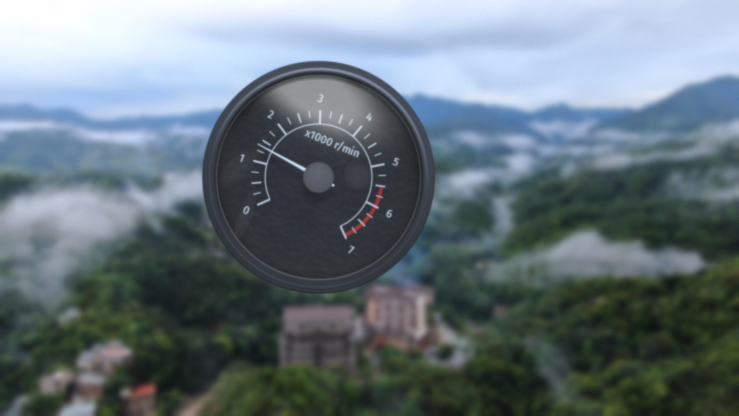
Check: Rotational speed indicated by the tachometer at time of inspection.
1375 rpm
